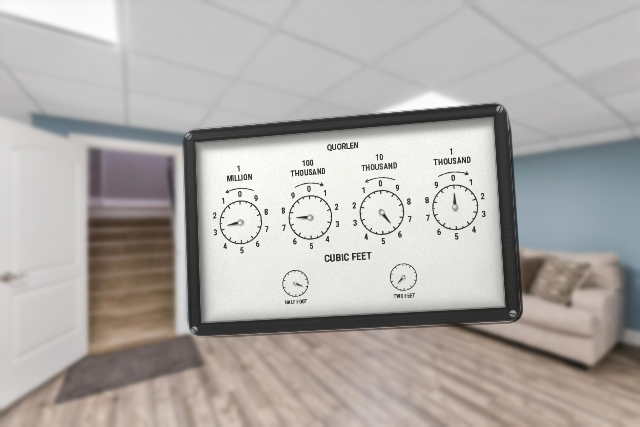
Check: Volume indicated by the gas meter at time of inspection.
276000 ft³
